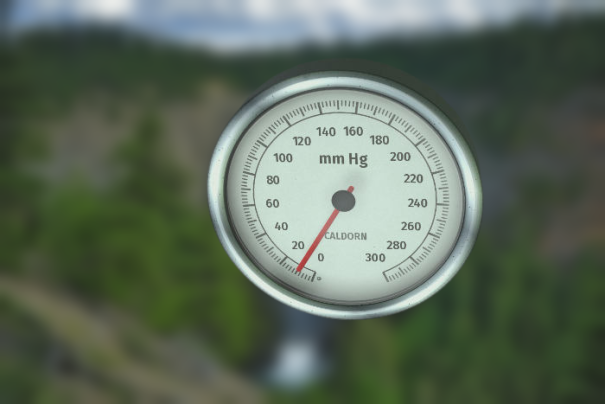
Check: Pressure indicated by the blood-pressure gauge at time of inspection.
10 mmHg
